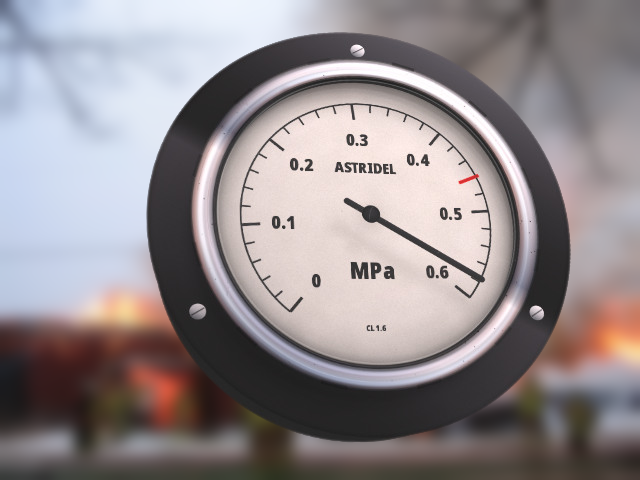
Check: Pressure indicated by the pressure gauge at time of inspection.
0.58 MPa
